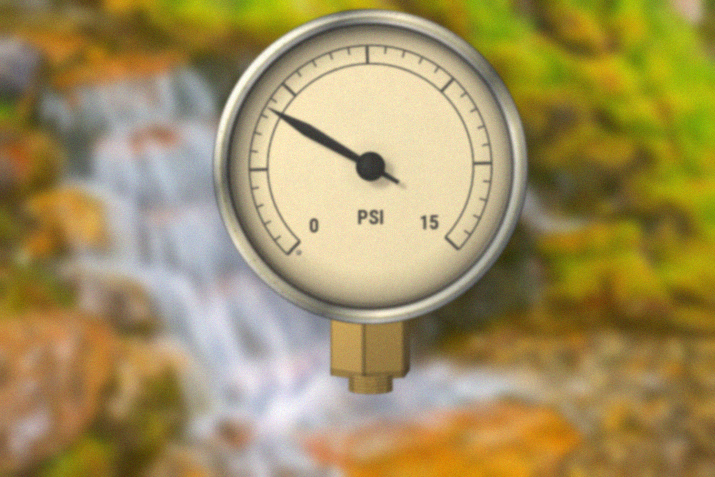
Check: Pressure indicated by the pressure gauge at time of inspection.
4.25 psi
